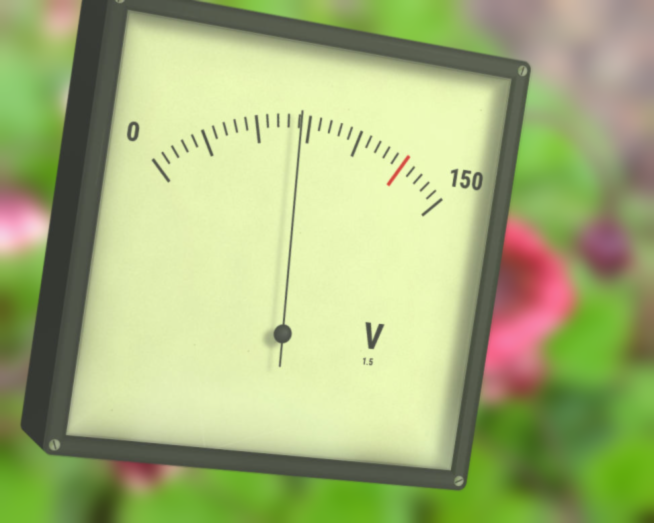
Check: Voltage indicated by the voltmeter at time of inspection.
70 V
